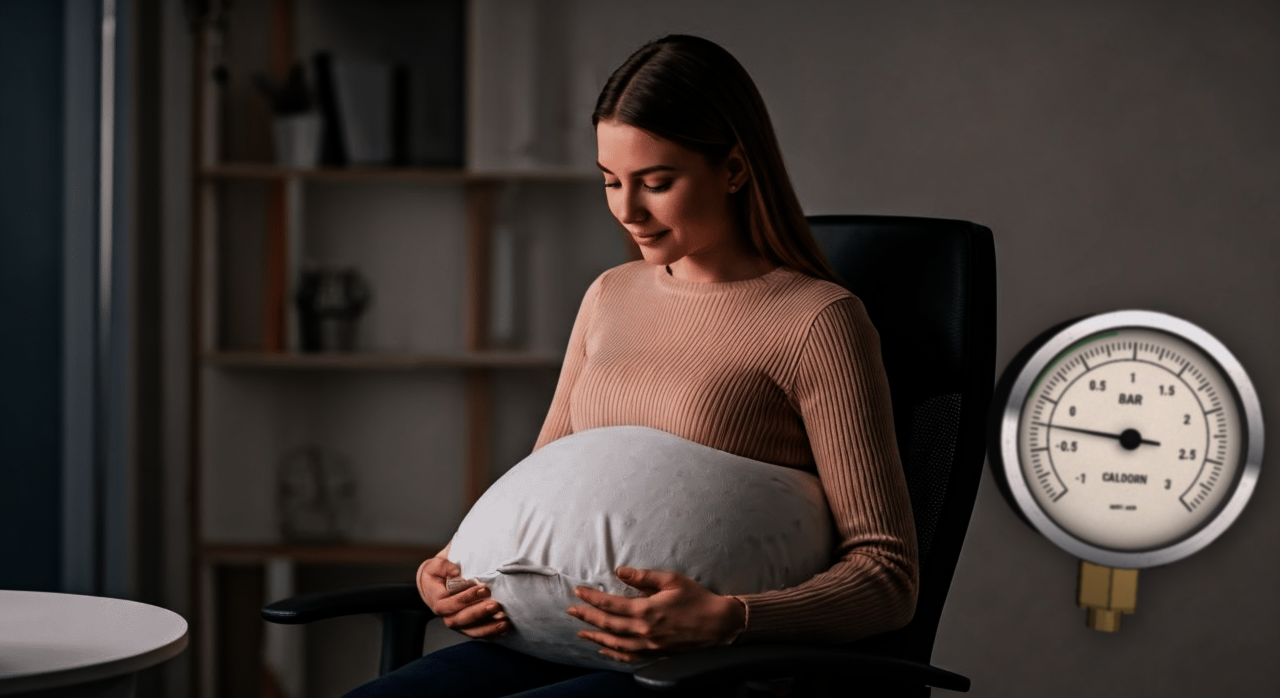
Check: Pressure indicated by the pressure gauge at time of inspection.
-0.25 bar
